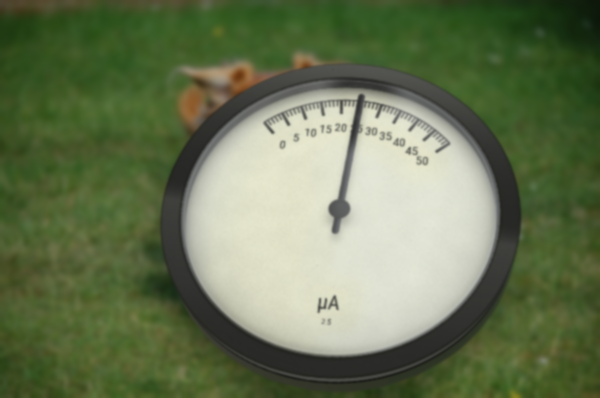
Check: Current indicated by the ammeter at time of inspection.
25 µA
